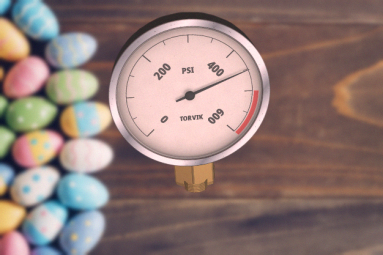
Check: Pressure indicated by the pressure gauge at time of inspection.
450 psi
